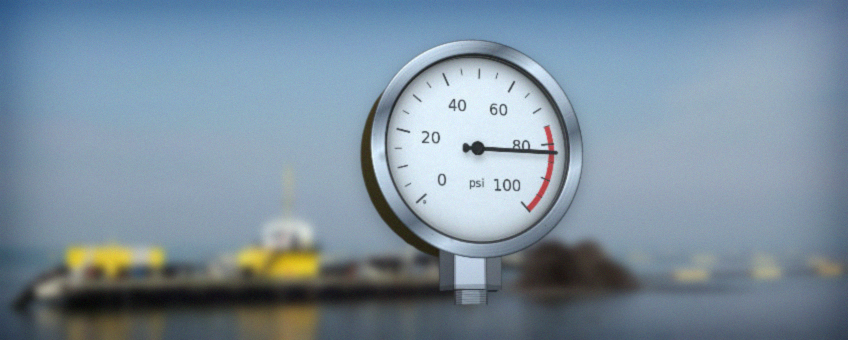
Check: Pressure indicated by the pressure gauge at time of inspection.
82.5 psi
